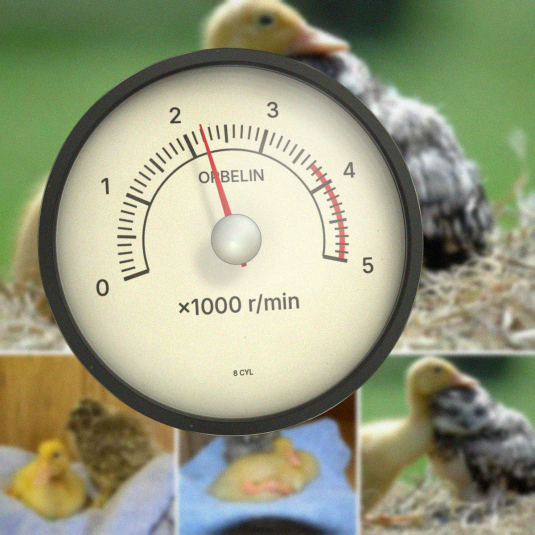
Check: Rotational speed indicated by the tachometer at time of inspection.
2200 rpm
